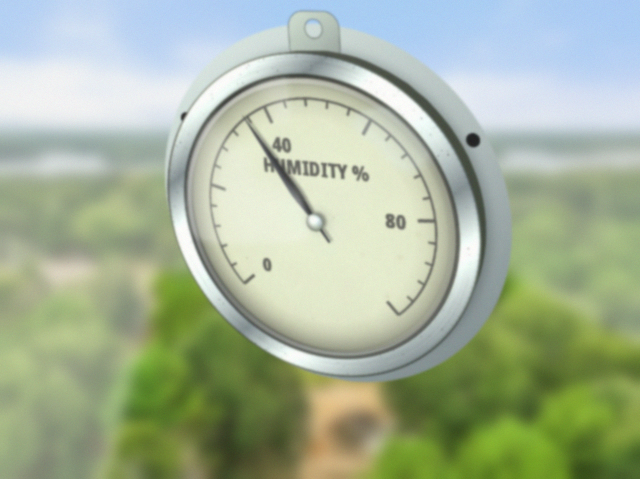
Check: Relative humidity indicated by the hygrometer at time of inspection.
36 %
